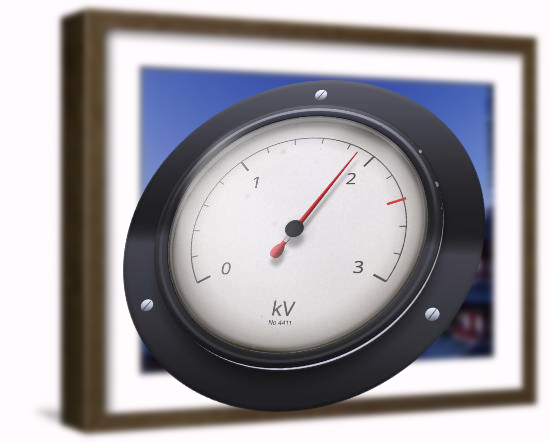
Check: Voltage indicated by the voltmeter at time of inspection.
1.9 kV
